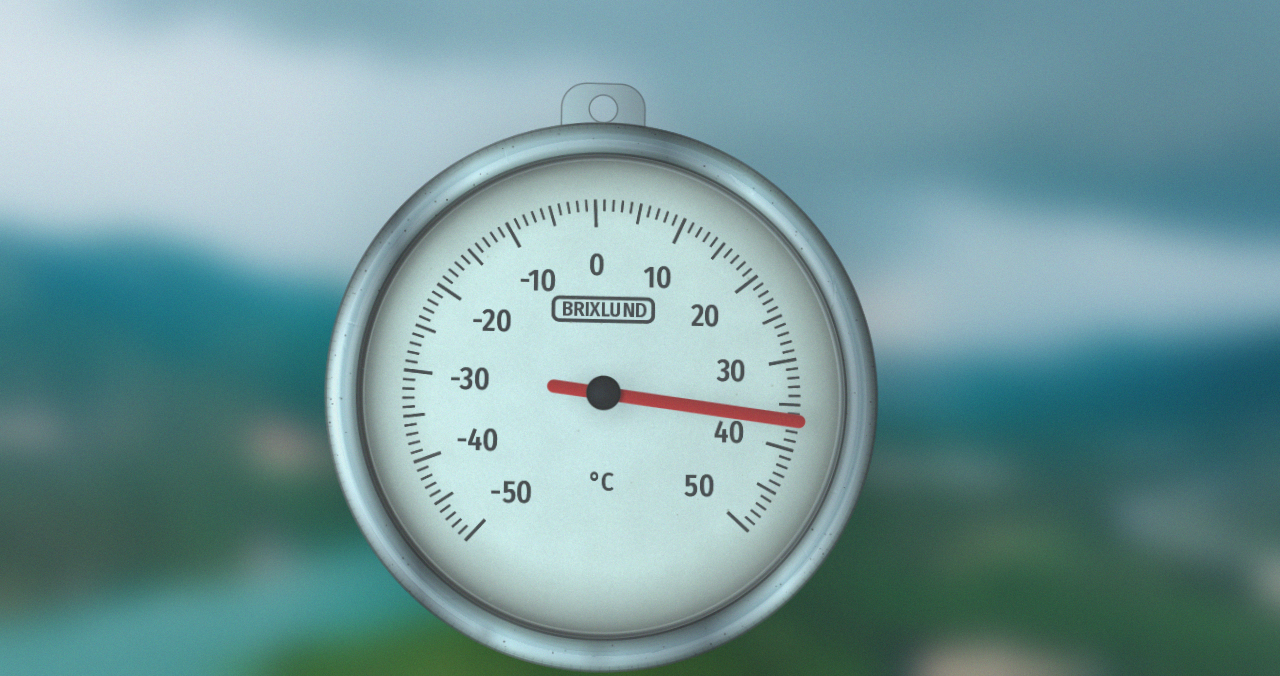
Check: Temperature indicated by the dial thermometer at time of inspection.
37 °C
